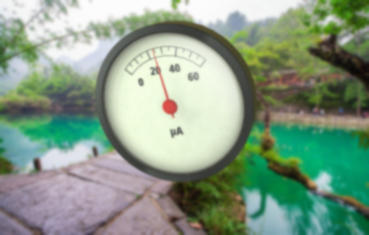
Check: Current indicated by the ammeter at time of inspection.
25 µA
